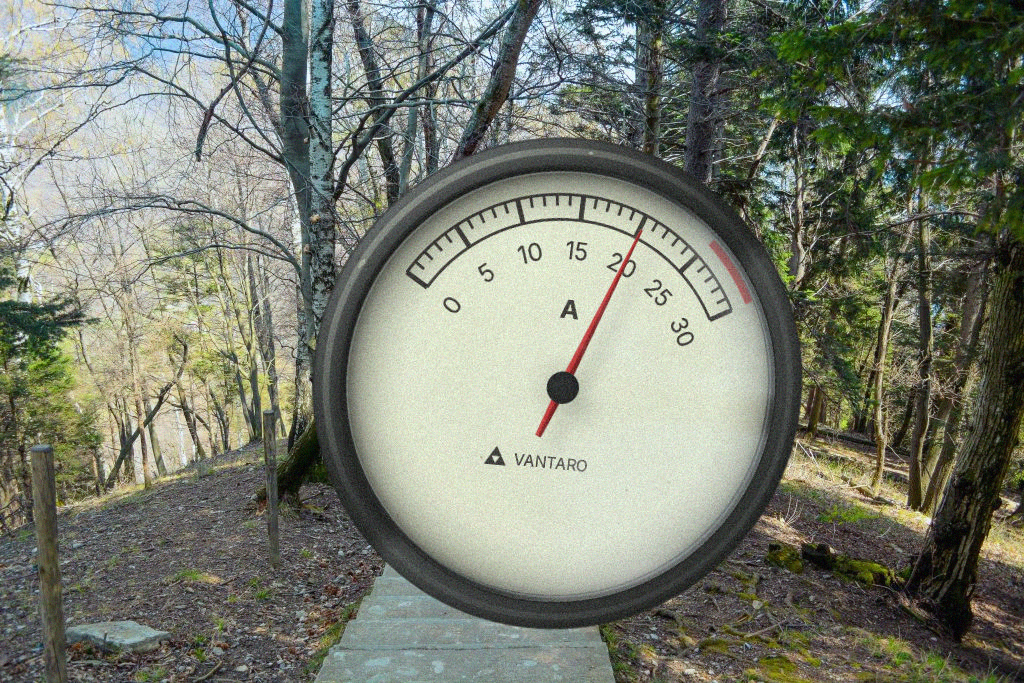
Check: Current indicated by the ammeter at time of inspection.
20 A
